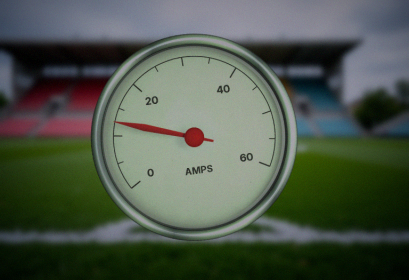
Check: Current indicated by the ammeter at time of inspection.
12.5 A
